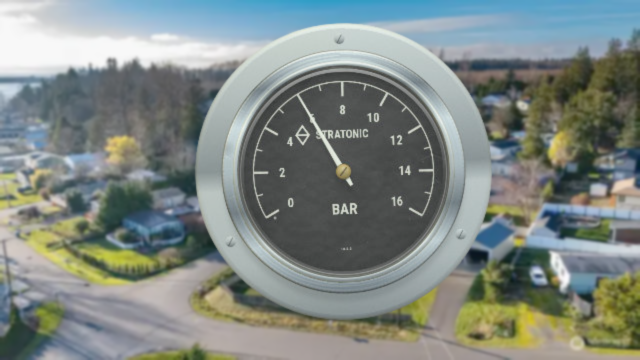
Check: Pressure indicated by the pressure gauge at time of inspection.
6 bar
